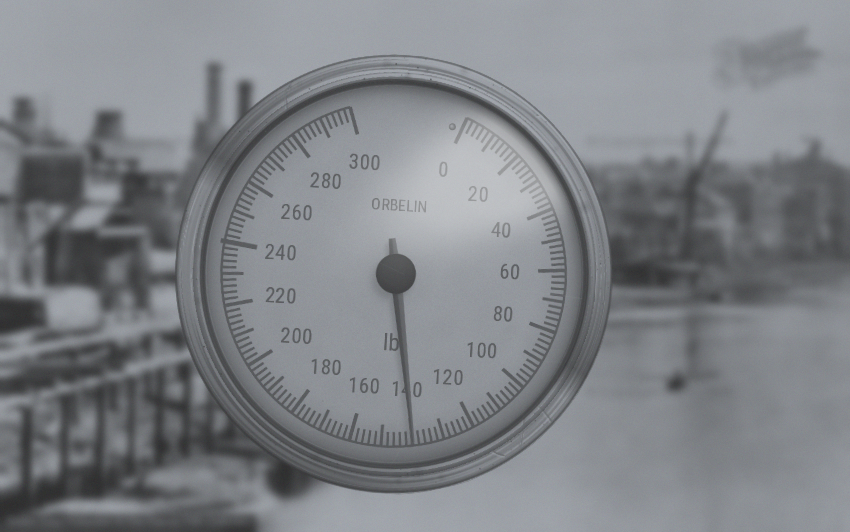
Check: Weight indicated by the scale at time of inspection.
140 lb
